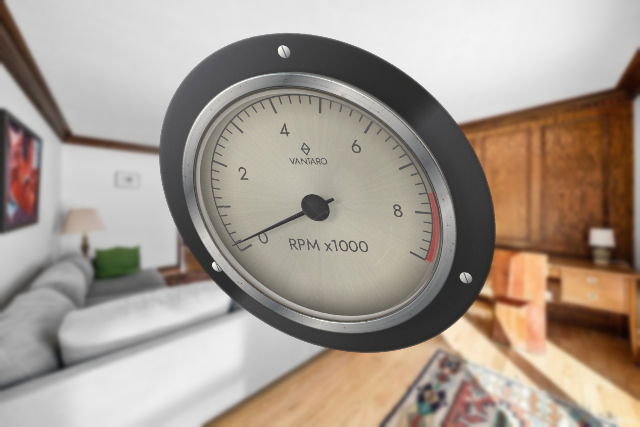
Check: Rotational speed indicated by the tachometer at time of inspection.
200 rpm
